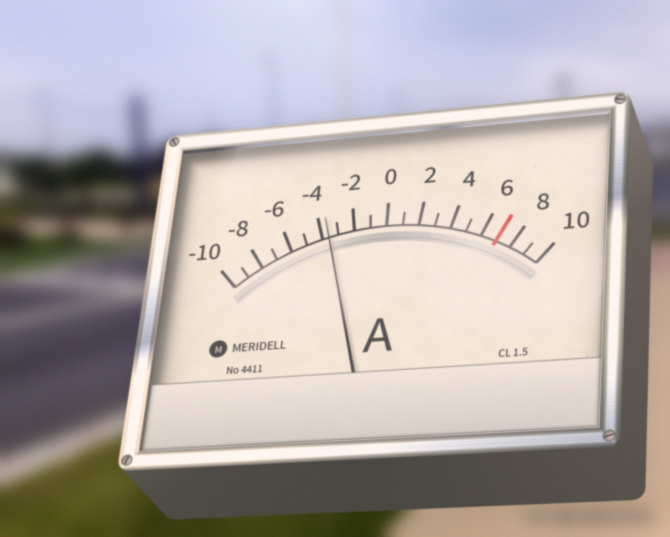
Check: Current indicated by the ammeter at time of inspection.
-3.5 A
